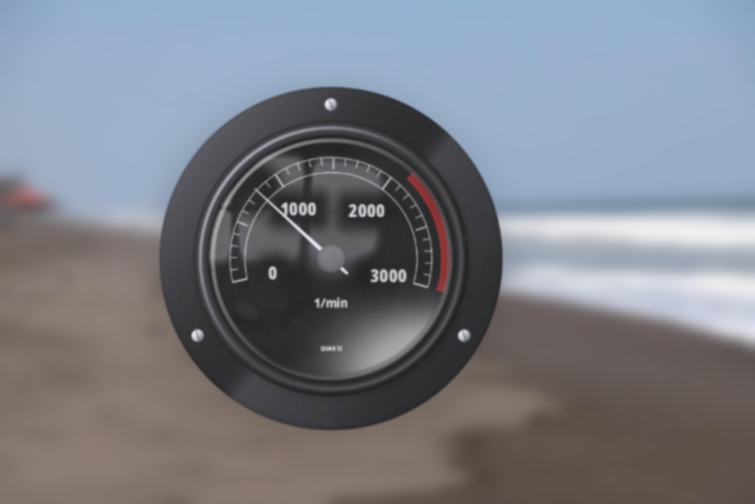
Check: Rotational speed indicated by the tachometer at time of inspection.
800 rpm
